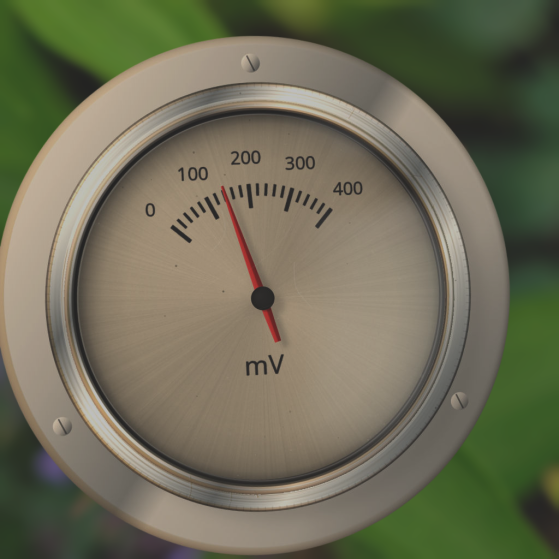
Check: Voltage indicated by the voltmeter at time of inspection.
140 mV
